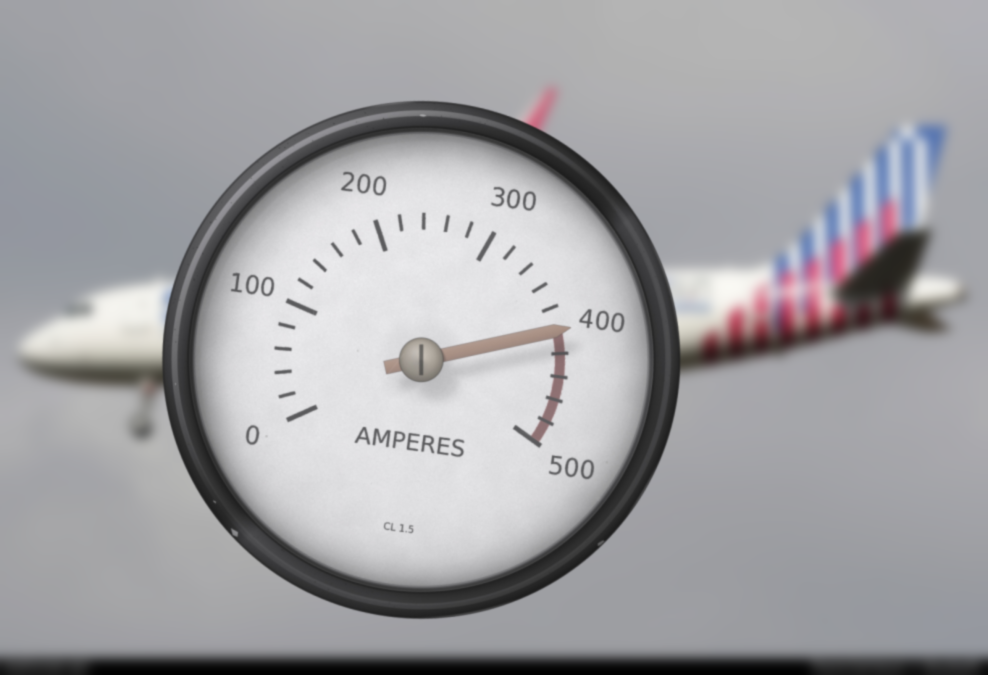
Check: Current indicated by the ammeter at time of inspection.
400 A
